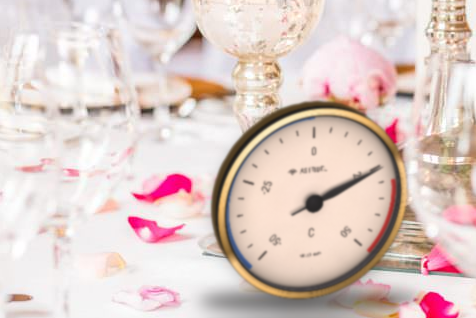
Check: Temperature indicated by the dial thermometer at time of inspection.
25 °C
